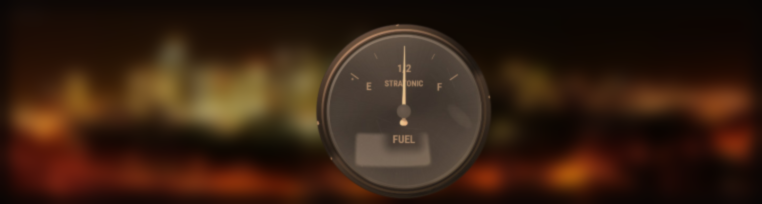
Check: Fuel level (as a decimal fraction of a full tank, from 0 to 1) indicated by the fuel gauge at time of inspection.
0.5
